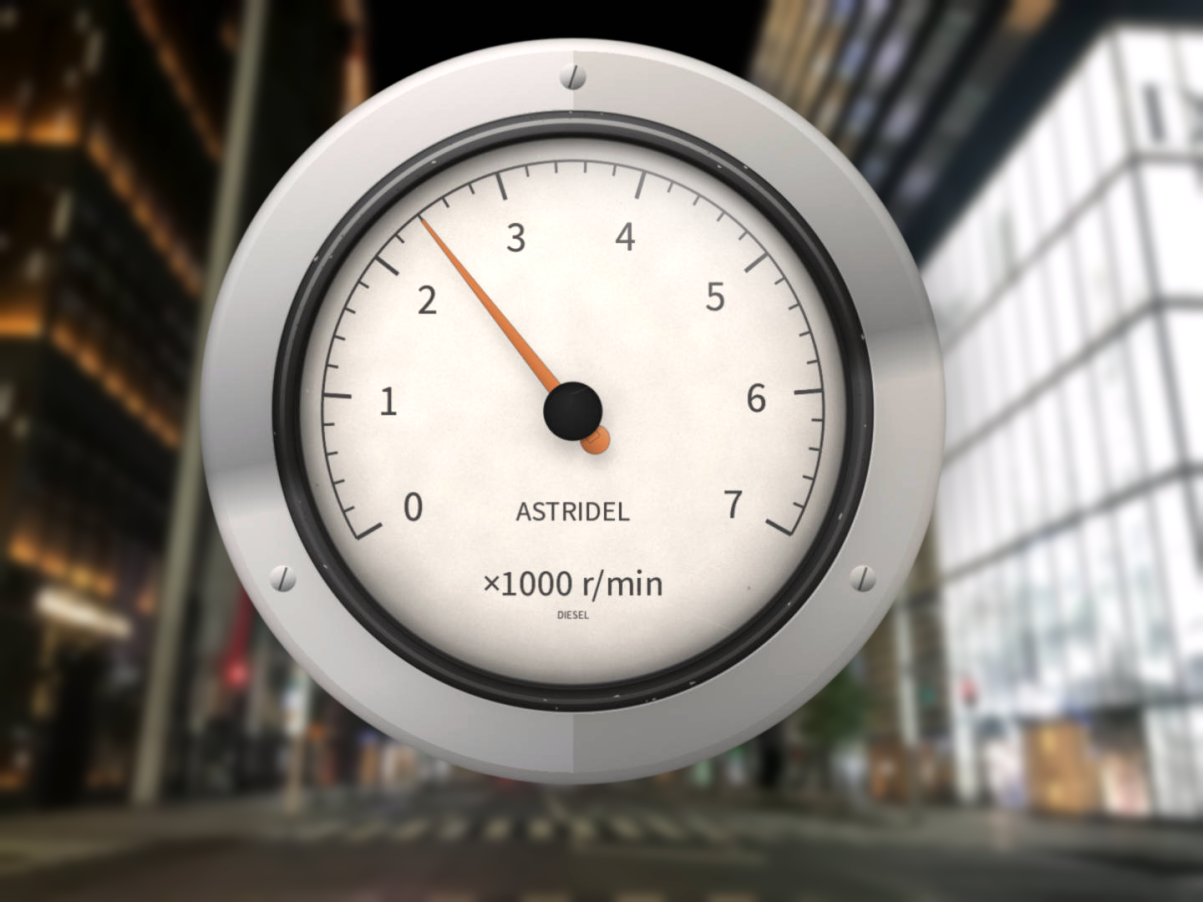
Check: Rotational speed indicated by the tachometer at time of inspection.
2400 rpm
